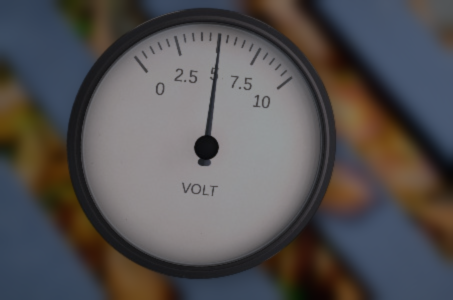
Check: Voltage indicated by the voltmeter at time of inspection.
5 V
